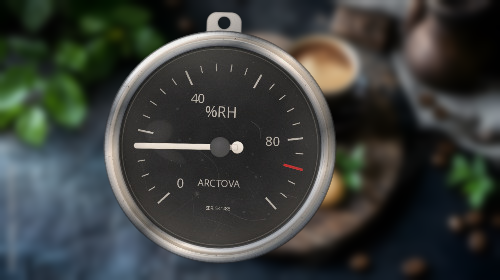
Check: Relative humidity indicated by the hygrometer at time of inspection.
16 %
